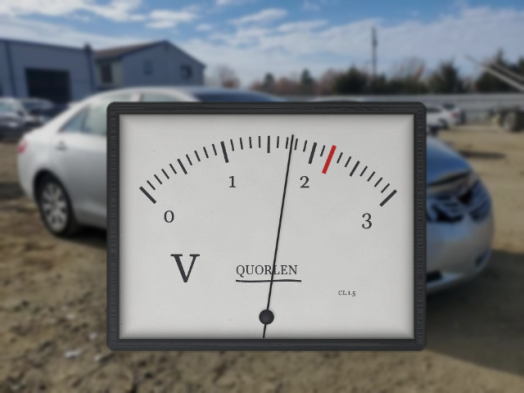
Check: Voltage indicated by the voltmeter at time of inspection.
1.75 V
